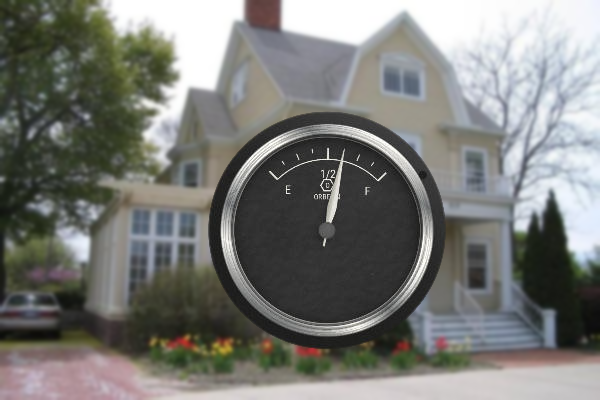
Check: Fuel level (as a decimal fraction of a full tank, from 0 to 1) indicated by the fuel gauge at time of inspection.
0.625
